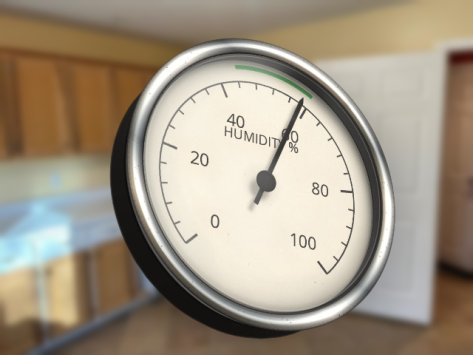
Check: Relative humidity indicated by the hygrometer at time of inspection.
58 %
